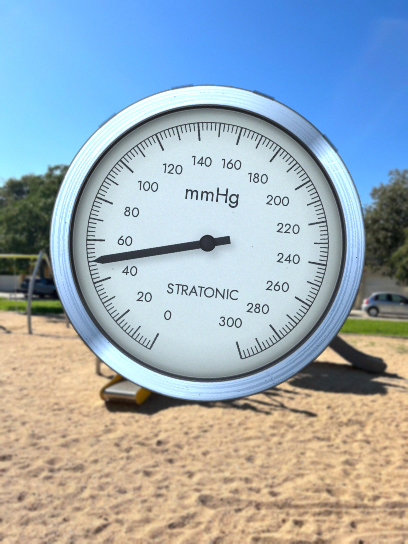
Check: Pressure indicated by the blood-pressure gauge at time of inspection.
50 mmHg
